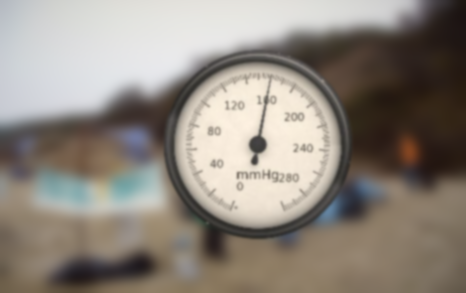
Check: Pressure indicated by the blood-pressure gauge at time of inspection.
160 mmHg
